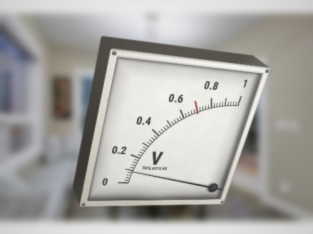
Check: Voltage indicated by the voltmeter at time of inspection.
0.1 V
